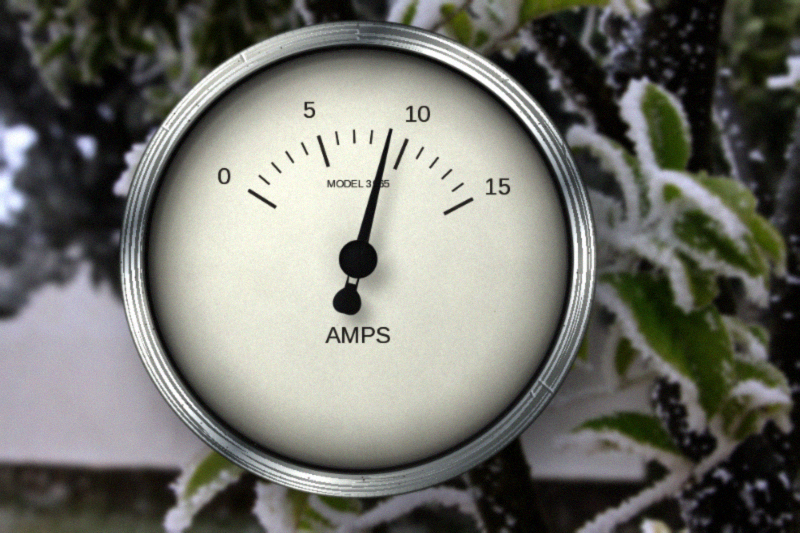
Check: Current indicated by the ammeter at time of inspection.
9 A
